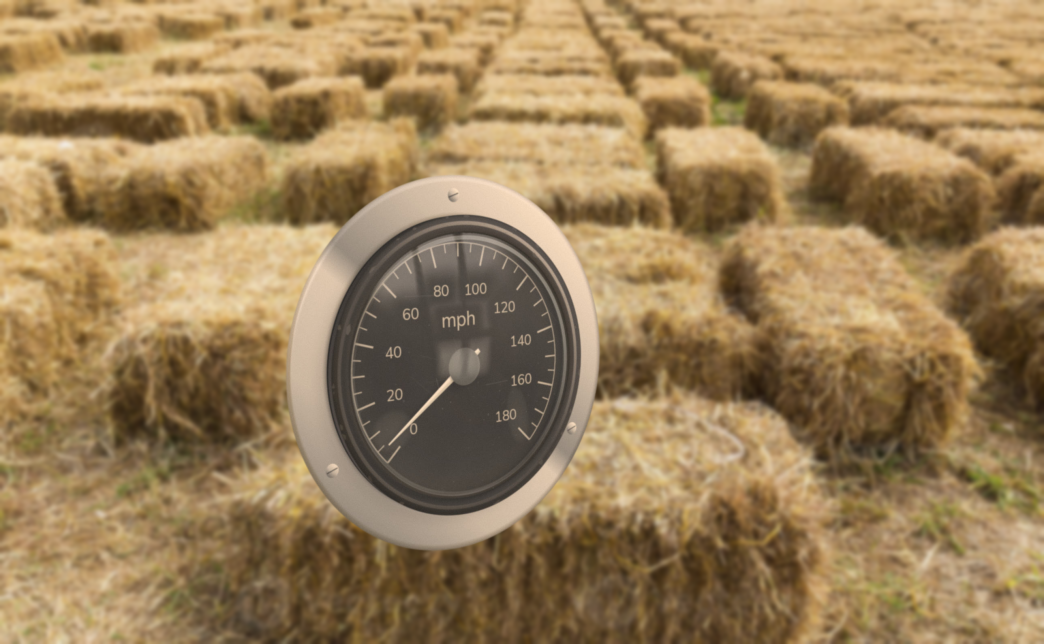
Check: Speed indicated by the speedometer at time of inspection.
5 mph
